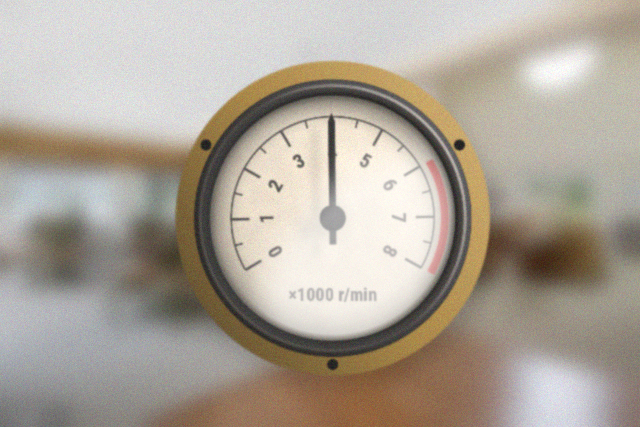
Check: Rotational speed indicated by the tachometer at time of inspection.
4000 rpm
